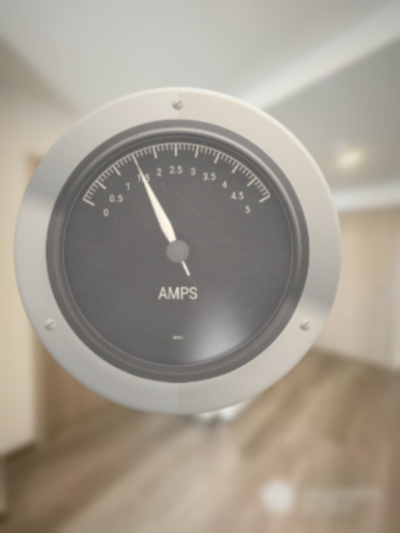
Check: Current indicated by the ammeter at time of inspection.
1.5 A
